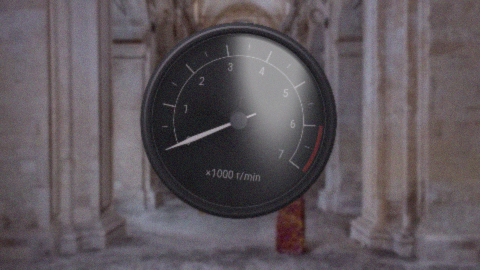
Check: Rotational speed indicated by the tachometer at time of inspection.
0 rpm
